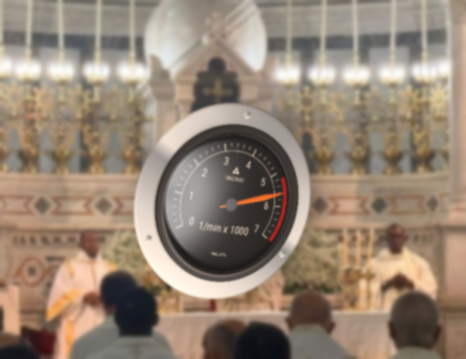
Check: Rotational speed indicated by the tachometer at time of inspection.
5600 rpm
